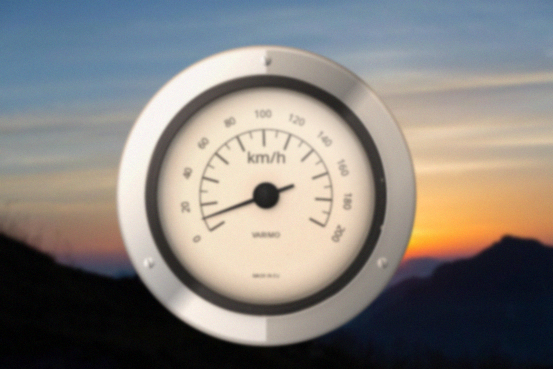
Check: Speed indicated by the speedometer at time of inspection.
10 km/h
